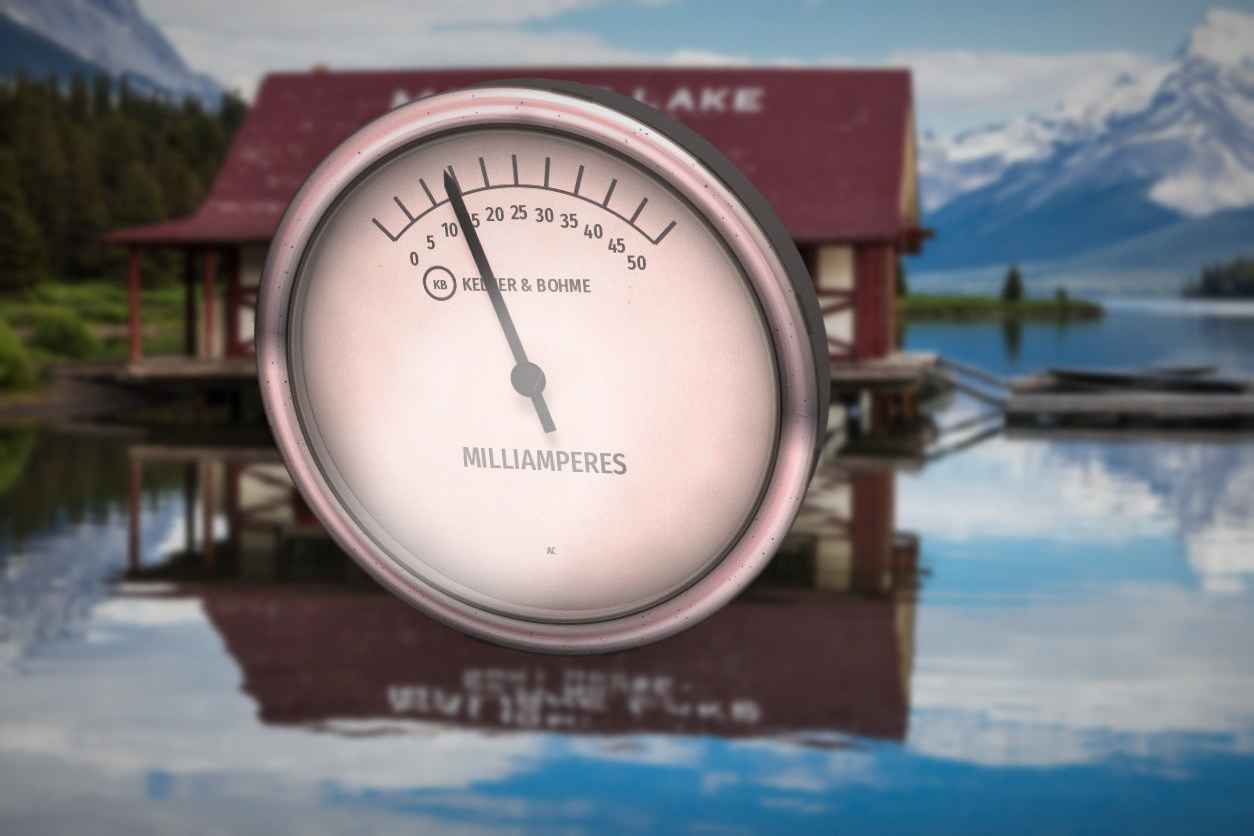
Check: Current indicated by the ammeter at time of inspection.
15 mA
